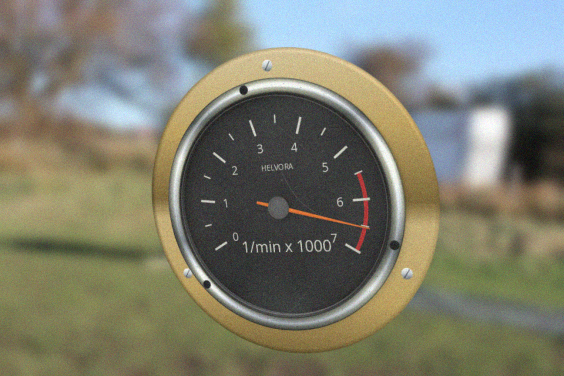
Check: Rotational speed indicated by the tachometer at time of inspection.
6500 rpm
